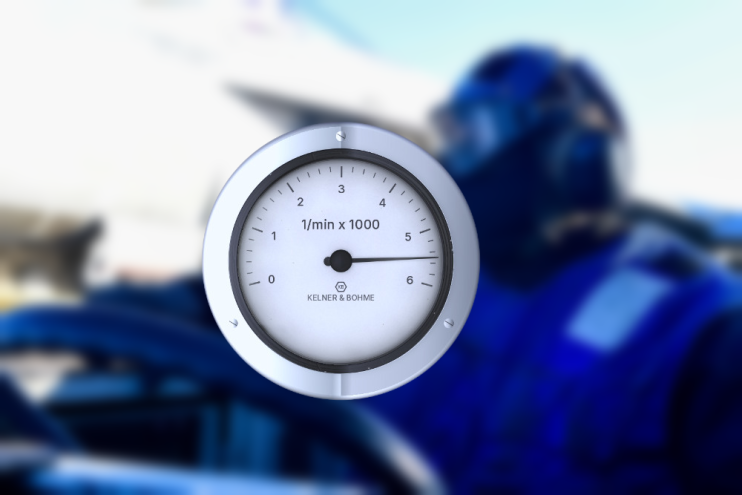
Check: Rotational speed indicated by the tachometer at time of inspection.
5500 rpm
